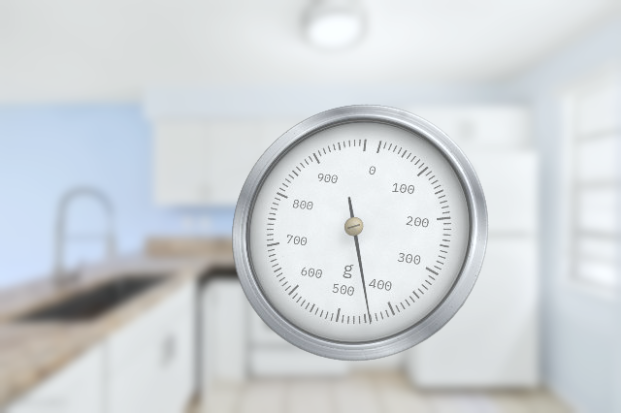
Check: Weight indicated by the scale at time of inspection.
440 g
